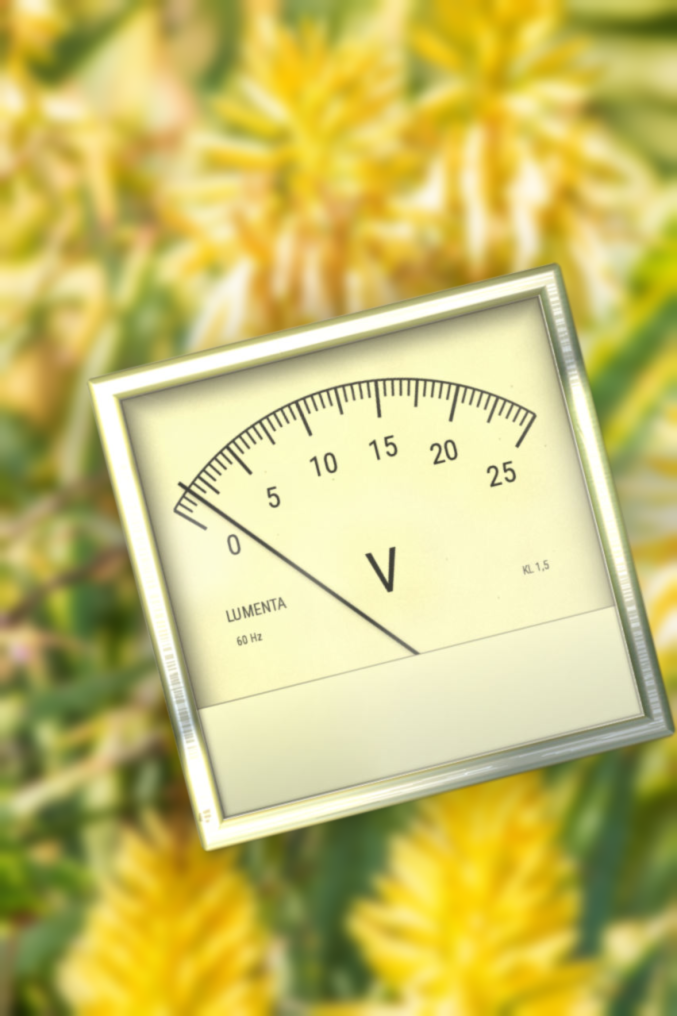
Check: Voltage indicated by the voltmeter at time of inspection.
1.5 V
